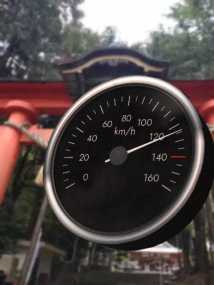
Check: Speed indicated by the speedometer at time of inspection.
125 km/h
